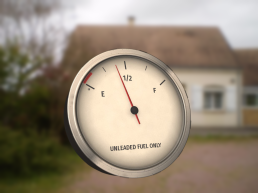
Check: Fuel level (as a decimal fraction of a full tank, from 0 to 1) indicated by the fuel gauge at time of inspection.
0.375
